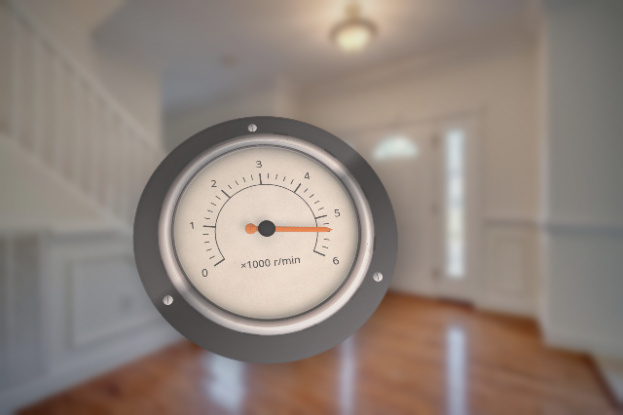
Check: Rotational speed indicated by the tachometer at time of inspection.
5400 rpm
